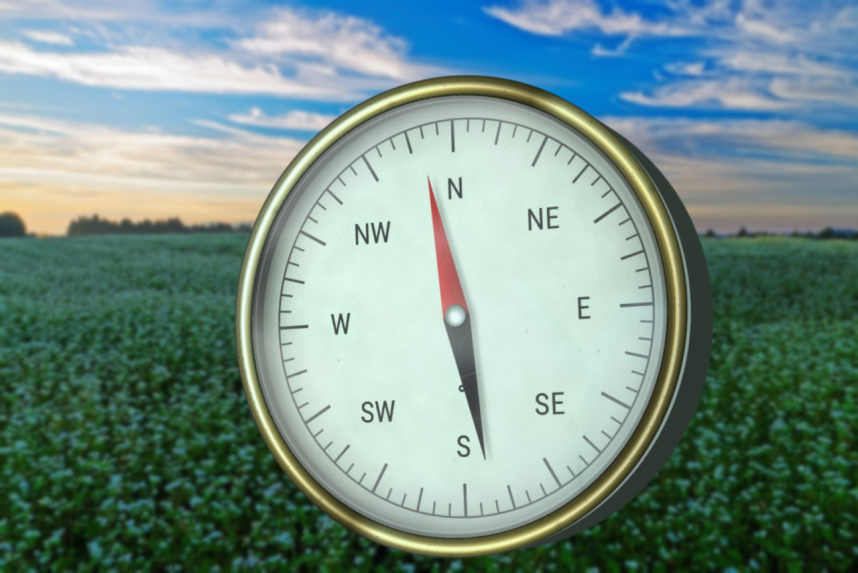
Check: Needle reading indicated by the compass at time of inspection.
350 °
